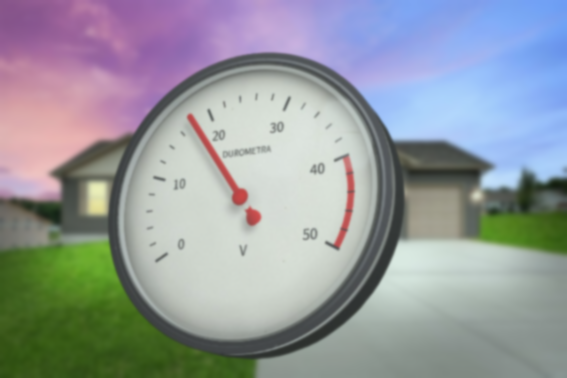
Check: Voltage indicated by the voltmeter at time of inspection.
18 V
